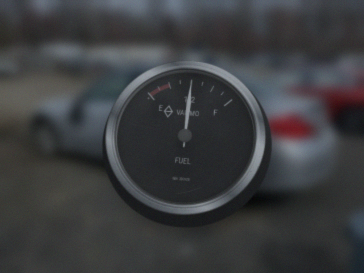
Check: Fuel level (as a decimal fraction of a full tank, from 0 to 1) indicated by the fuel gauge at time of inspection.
0.5
